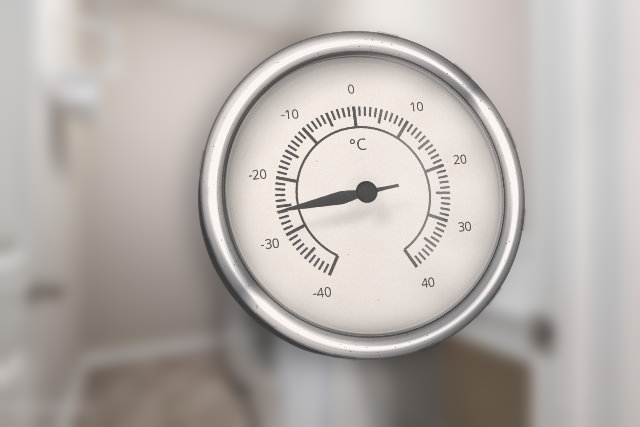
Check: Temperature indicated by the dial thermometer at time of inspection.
-26 °C
